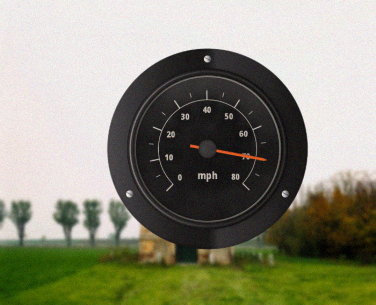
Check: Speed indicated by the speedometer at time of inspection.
70 mph
